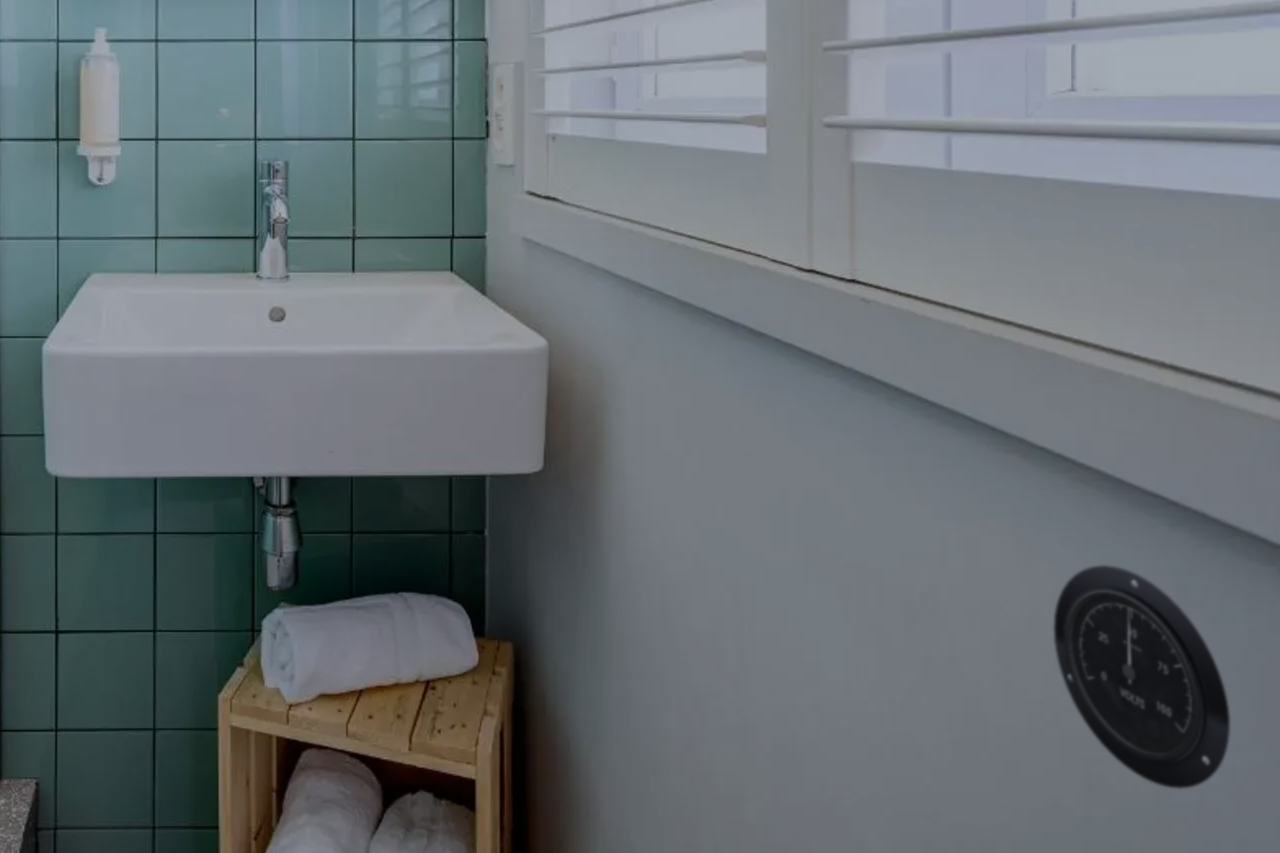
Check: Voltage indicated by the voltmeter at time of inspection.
50 V
